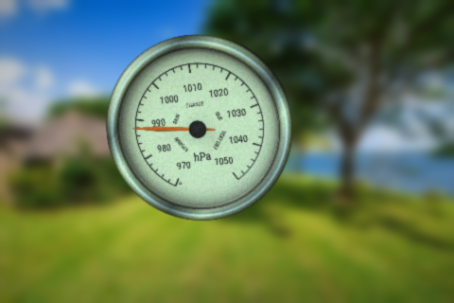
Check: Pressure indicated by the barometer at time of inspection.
988 hPa
